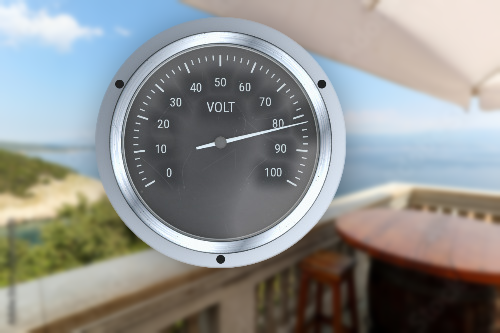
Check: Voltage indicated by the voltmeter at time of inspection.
82 V
